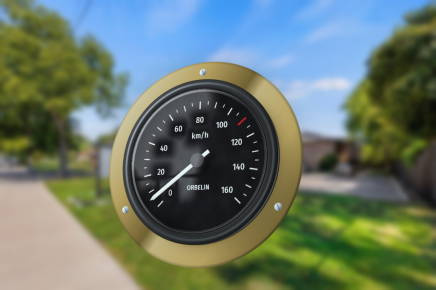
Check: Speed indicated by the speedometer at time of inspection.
5 km/h
